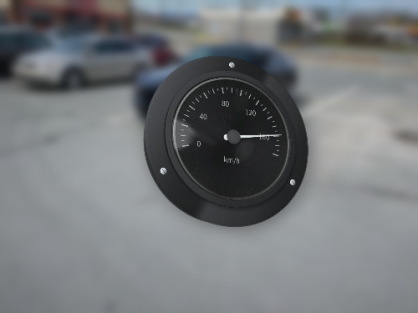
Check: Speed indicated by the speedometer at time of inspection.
160 km/h
